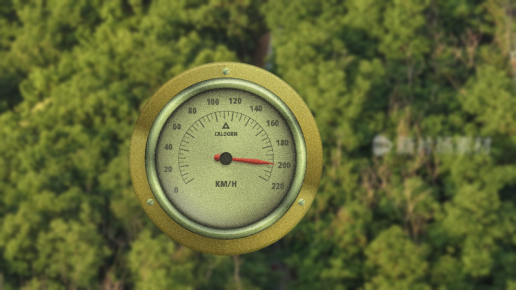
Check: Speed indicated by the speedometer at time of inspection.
200 km/h
